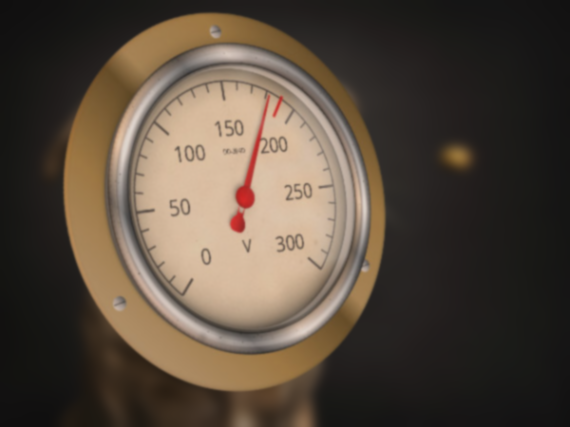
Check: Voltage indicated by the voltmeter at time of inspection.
180 V
